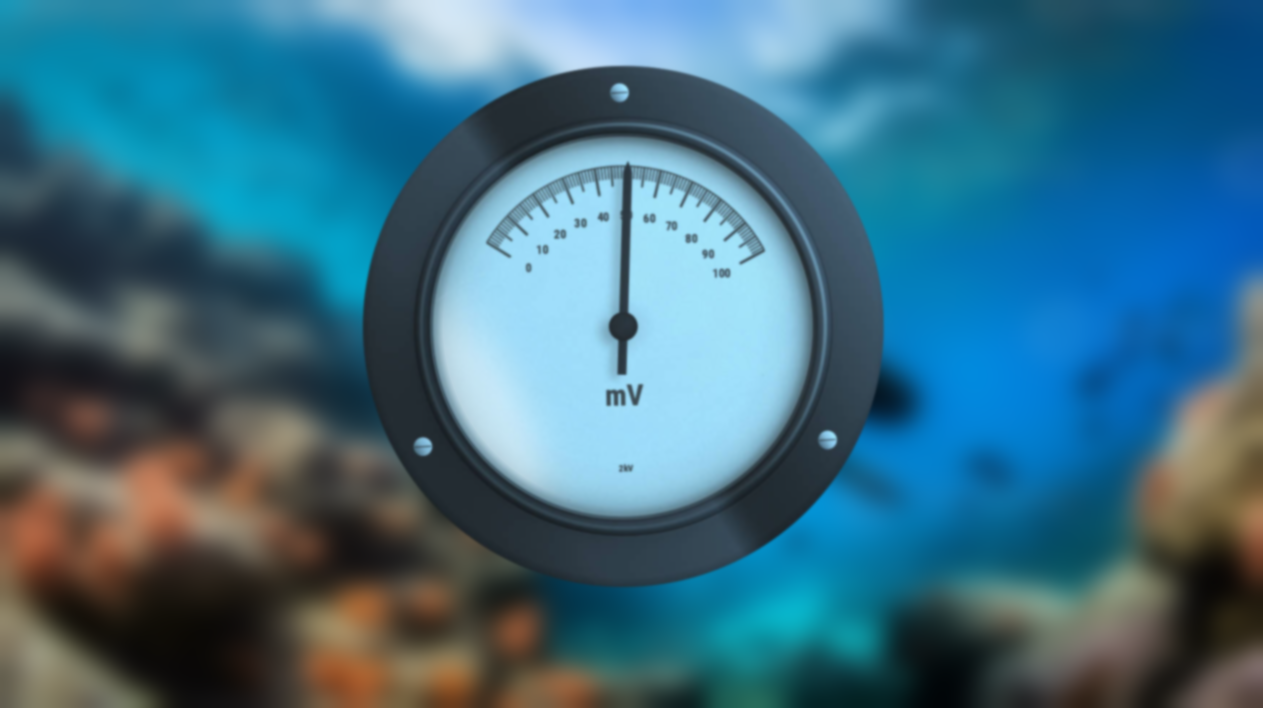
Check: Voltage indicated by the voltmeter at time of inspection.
50 mV
